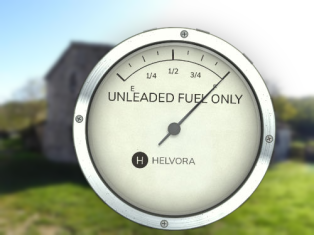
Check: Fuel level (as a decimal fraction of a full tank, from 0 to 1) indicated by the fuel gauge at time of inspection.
1
